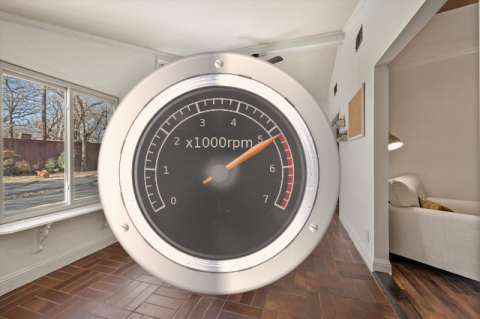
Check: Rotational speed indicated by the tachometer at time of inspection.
5200 rpm
